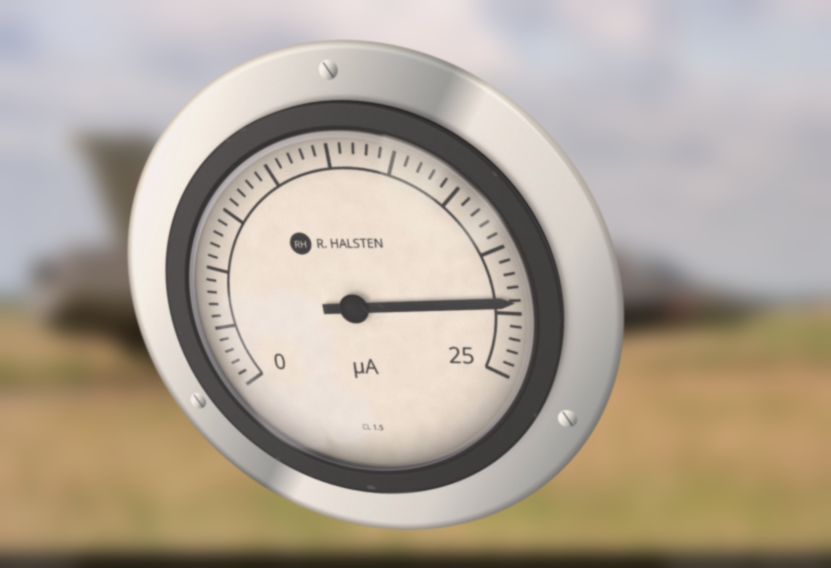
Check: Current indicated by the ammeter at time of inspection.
22 µA
